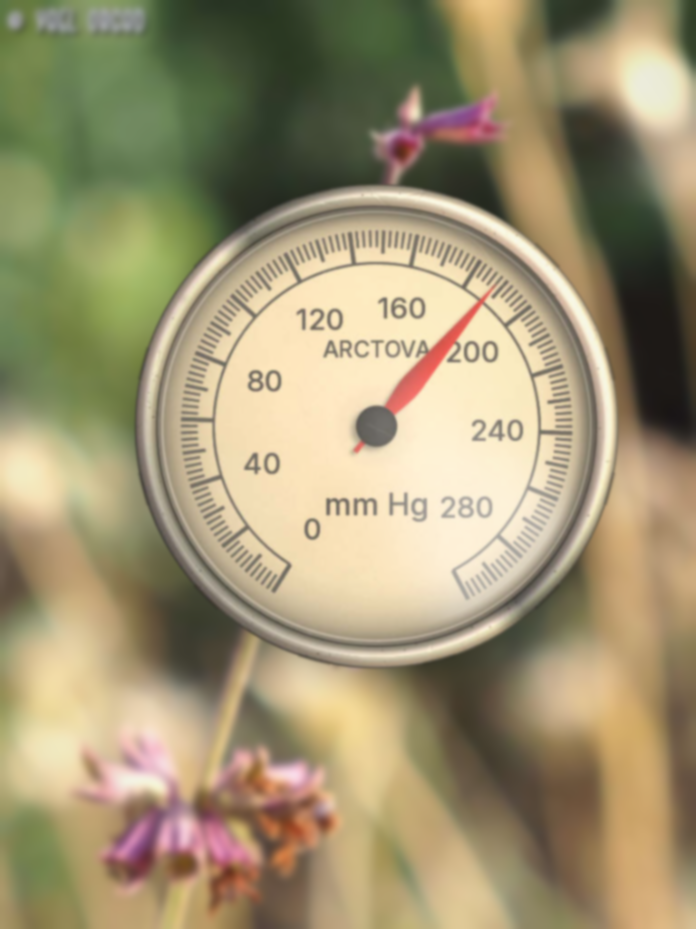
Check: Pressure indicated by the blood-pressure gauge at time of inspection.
188 mmHg
